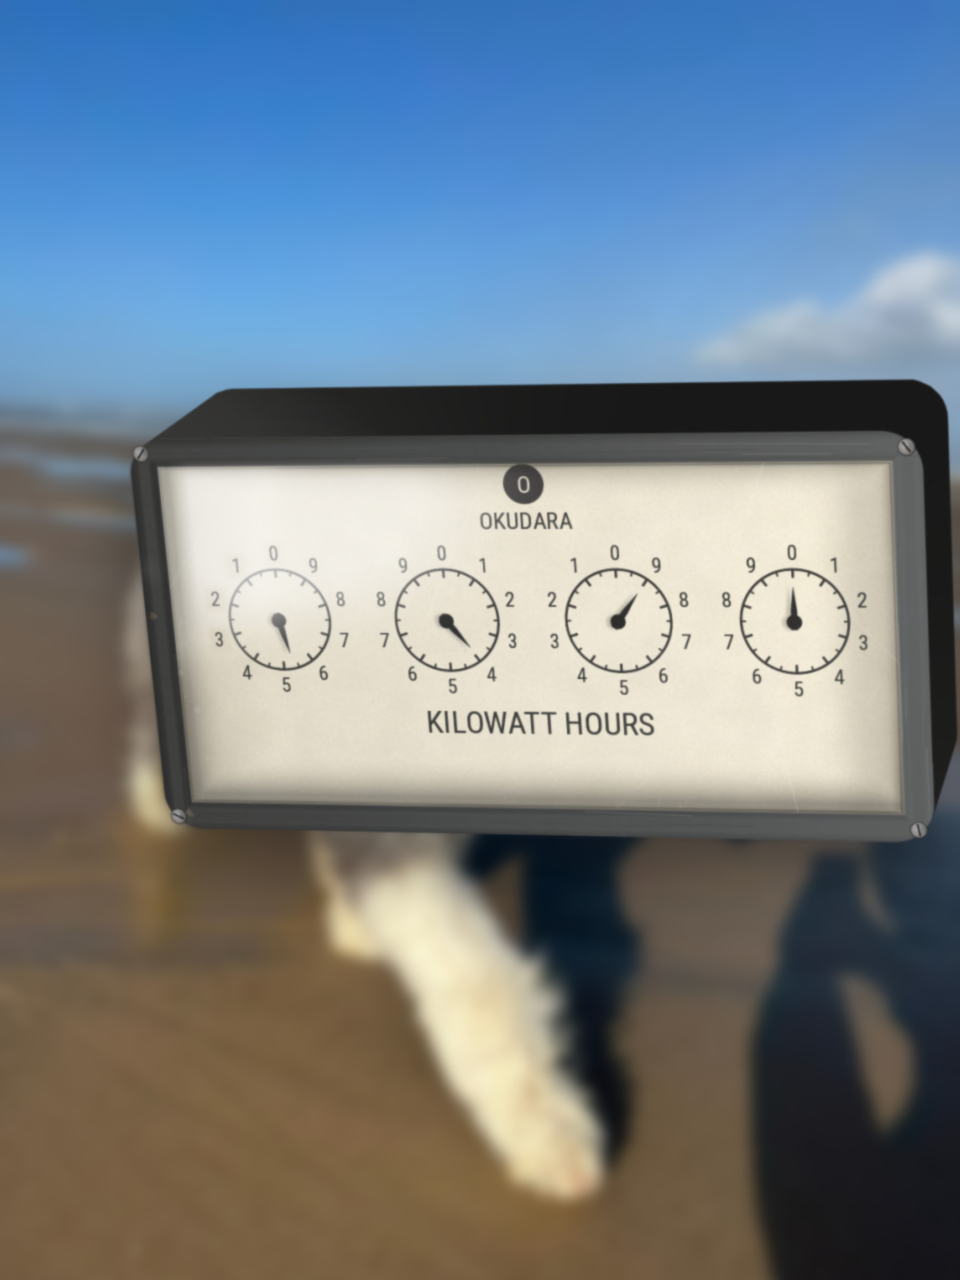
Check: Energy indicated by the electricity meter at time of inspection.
5390 kWh
